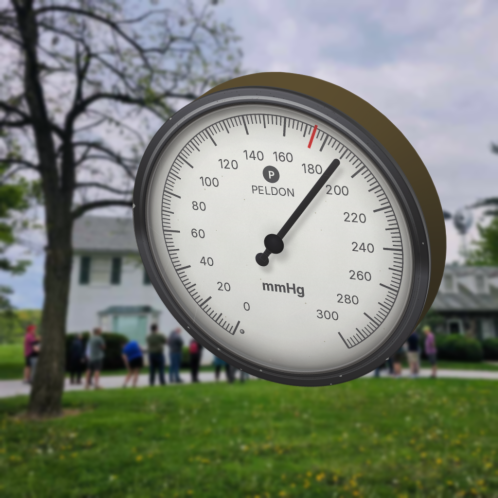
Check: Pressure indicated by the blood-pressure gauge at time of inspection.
190 mmHg
